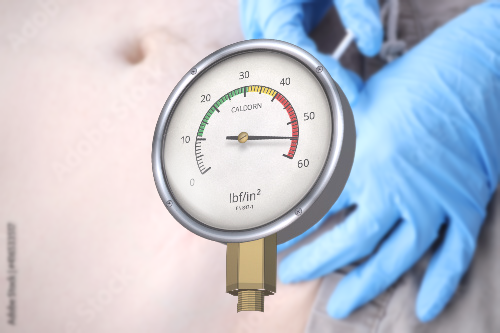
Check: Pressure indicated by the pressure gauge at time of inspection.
55 psi
